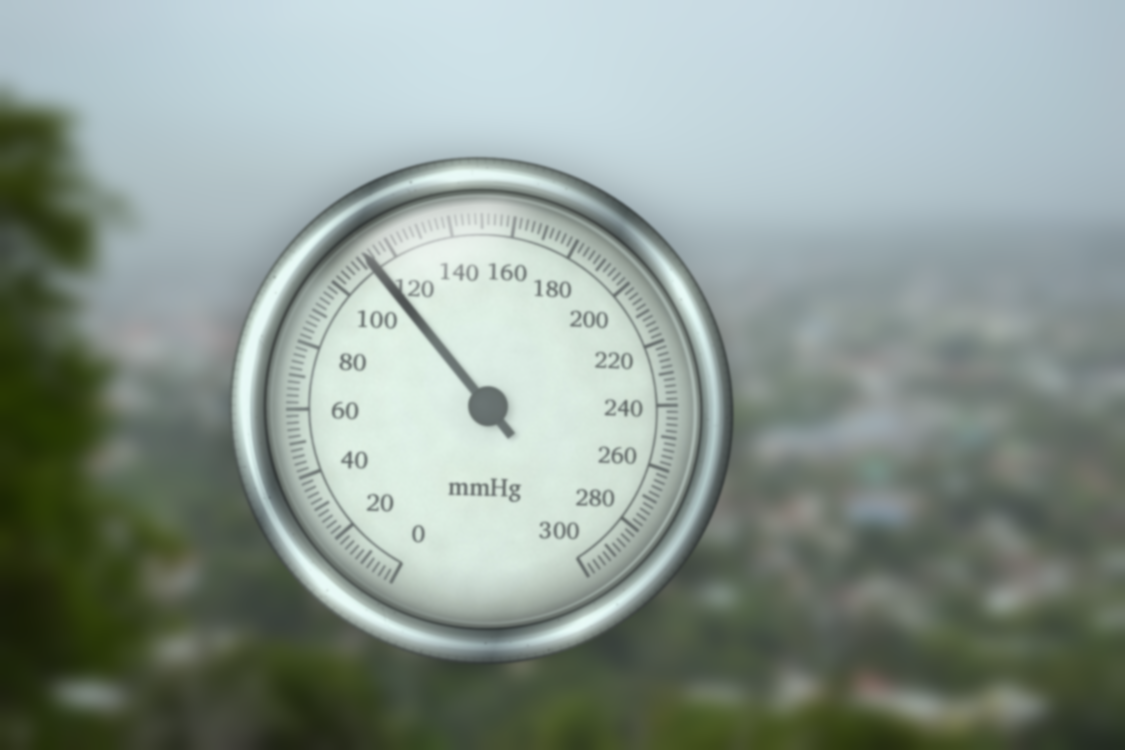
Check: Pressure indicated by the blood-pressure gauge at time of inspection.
112 mmHg
